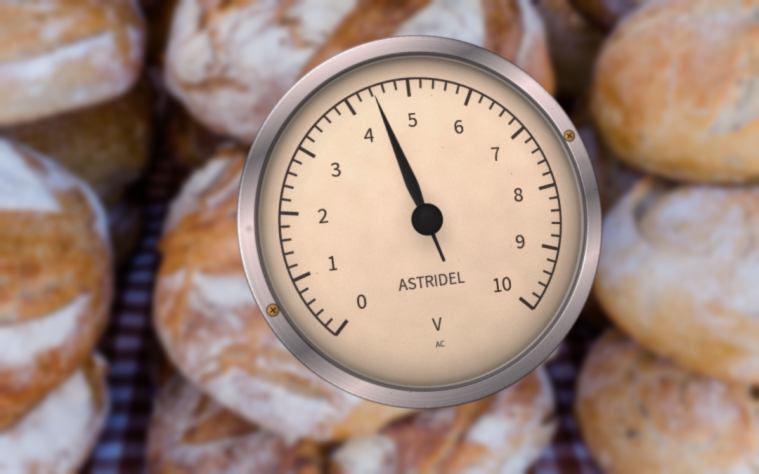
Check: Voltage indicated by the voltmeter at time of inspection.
4.4 V
